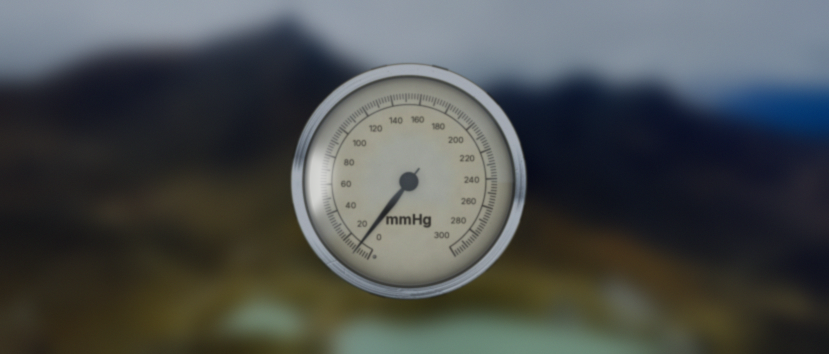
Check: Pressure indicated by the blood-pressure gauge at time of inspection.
10 mmHg
